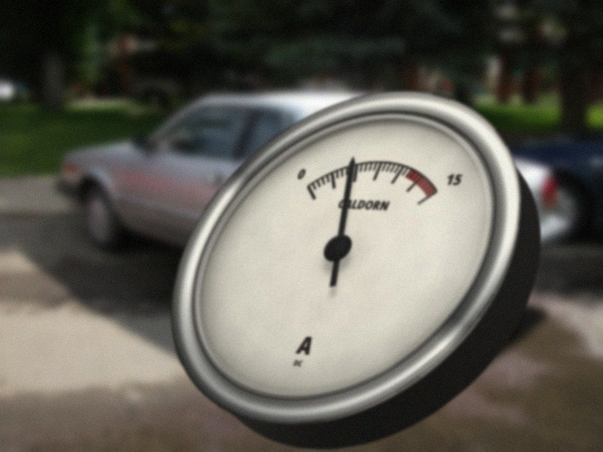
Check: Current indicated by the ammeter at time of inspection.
5 A
